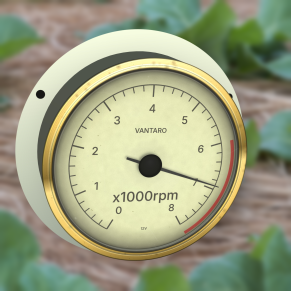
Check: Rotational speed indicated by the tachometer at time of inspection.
6900 rpm
